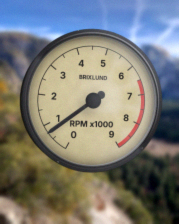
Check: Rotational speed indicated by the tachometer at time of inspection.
750 rpm
